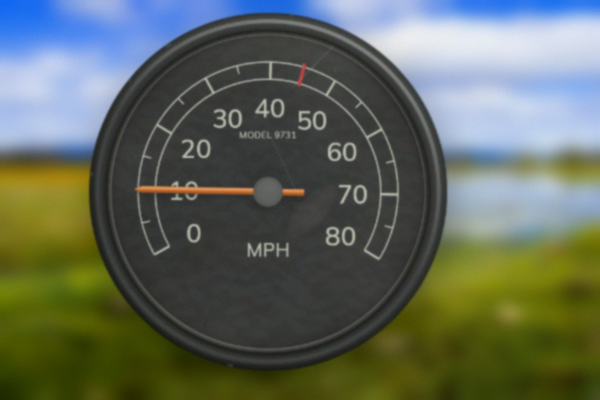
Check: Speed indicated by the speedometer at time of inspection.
10 mph
